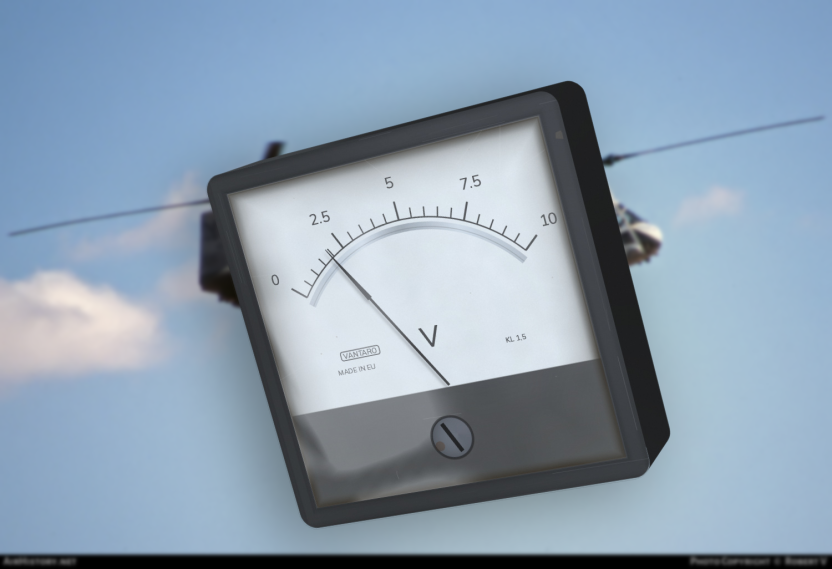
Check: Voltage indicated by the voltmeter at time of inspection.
2 V
